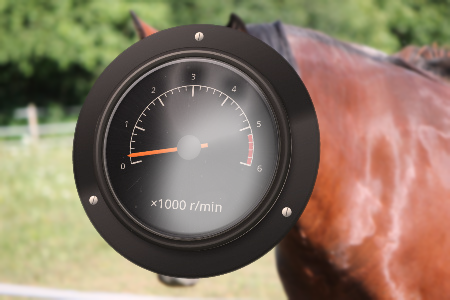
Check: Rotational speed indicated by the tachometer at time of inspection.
200 rpm
